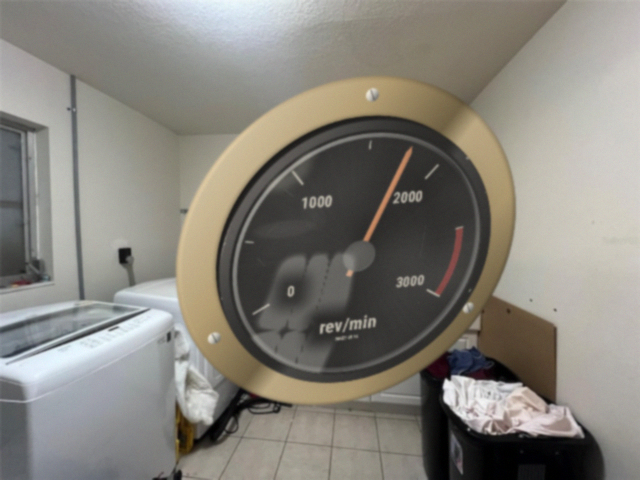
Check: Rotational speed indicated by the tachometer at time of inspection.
1750 rpm
